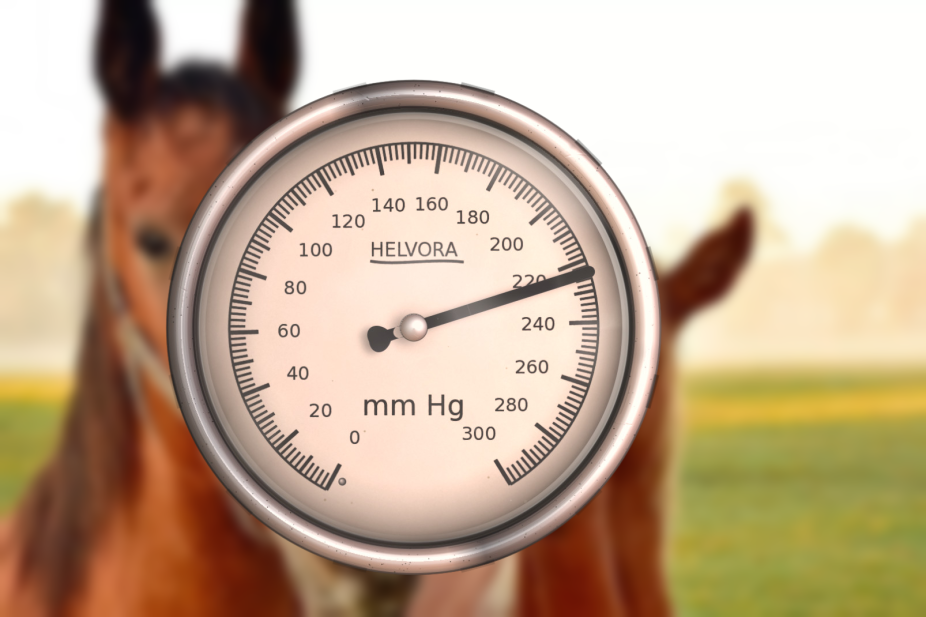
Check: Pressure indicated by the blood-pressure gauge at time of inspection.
224 mmHg
